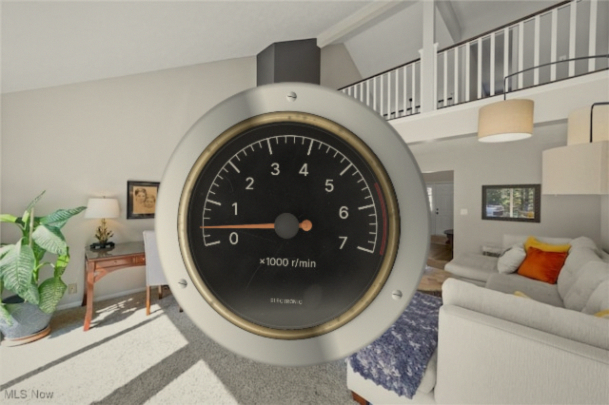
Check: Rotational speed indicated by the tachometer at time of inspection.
400 rpm
